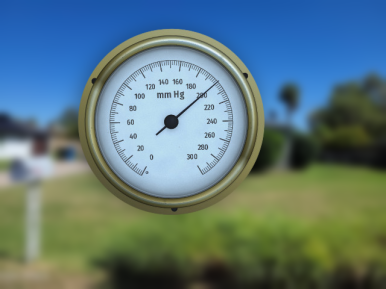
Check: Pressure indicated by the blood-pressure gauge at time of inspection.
200 mmHg
